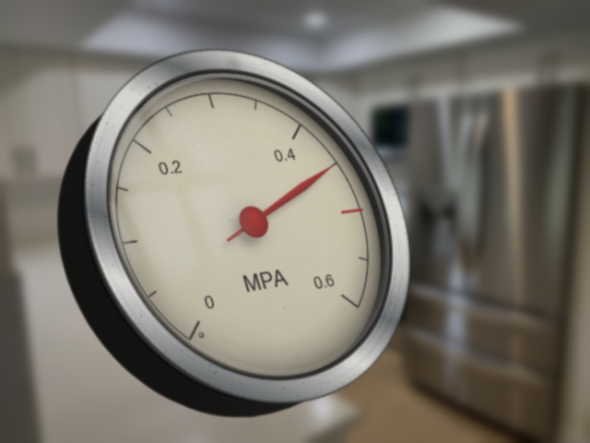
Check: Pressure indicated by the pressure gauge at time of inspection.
0.45 MPa
